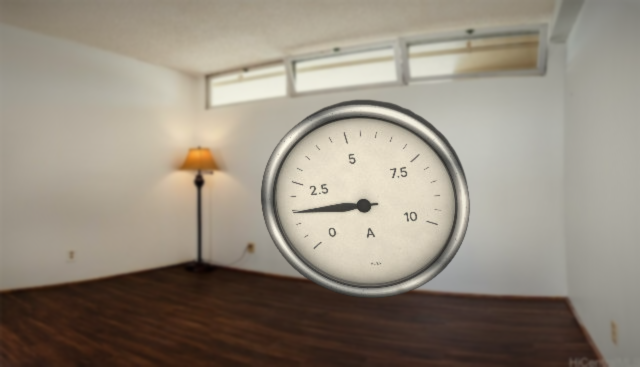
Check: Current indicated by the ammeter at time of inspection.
1.5 A
